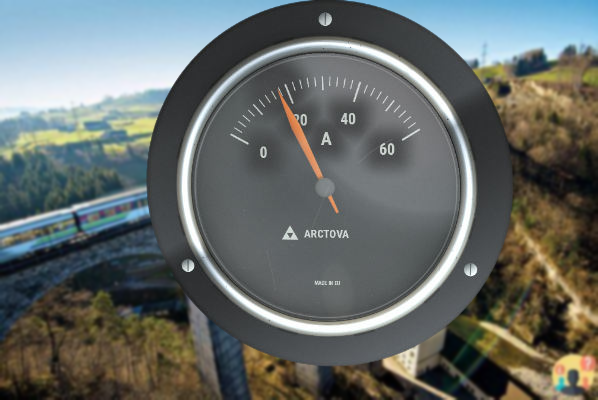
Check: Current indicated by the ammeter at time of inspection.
18 A
